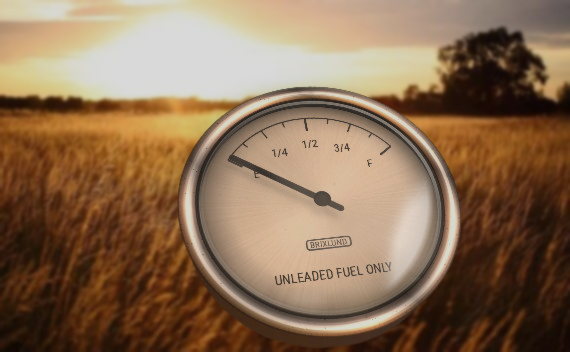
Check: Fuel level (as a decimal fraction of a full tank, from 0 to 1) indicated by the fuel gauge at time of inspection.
0
